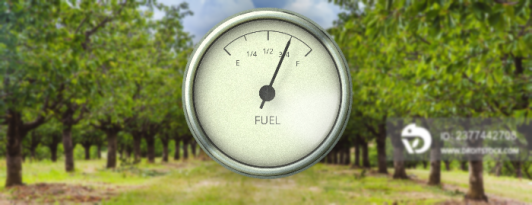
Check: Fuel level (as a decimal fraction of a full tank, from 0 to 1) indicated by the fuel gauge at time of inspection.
0.75
